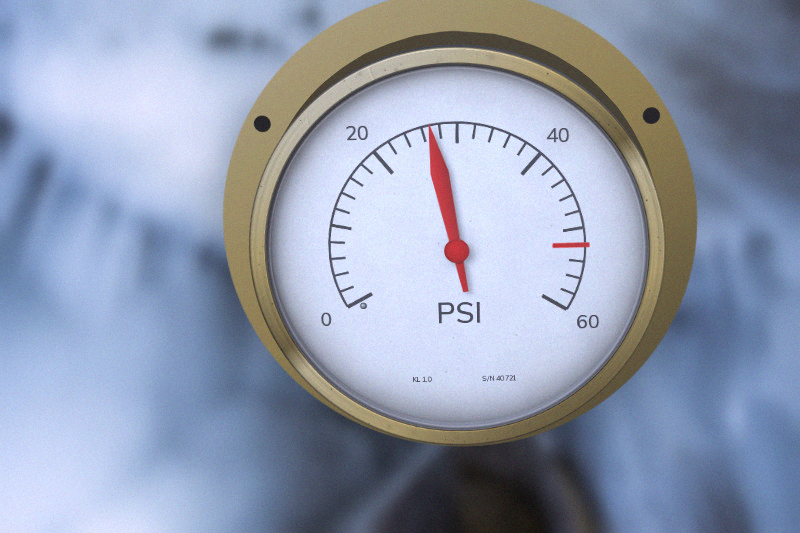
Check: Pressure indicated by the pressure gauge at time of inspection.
27 psi
